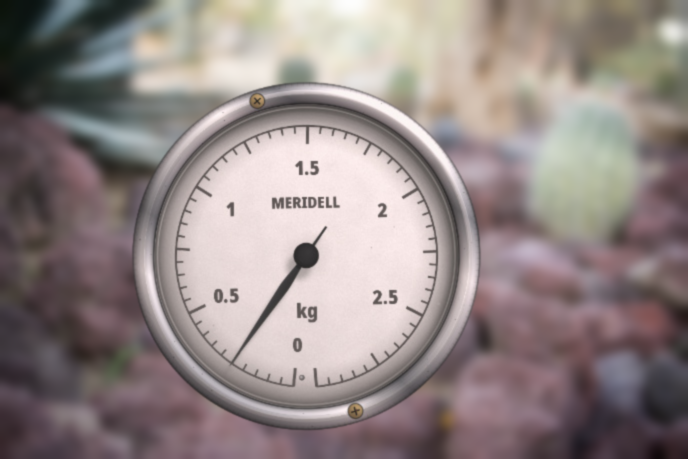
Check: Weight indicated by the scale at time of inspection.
0.25 kg
